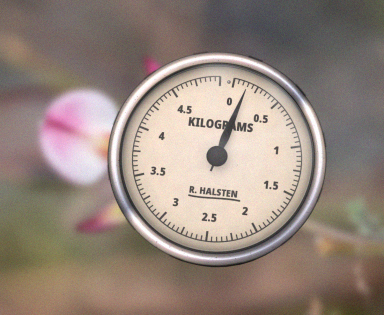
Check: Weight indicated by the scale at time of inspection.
0.15 kg
